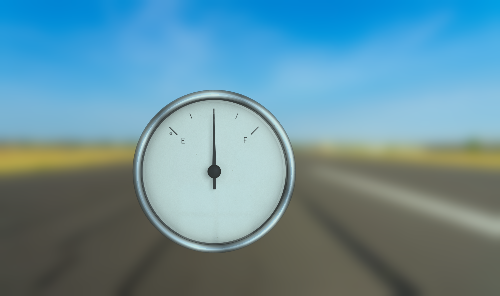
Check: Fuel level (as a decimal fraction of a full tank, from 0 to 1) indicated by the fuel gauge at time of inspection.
0.5
